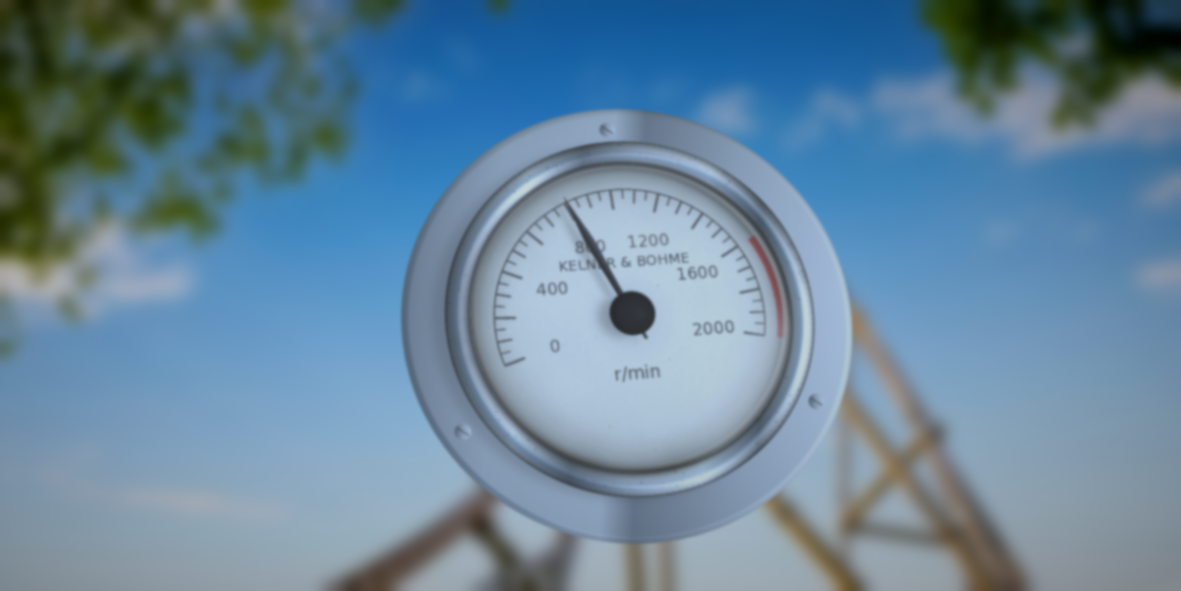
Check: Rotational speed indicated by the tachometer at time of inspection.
800 rpm
